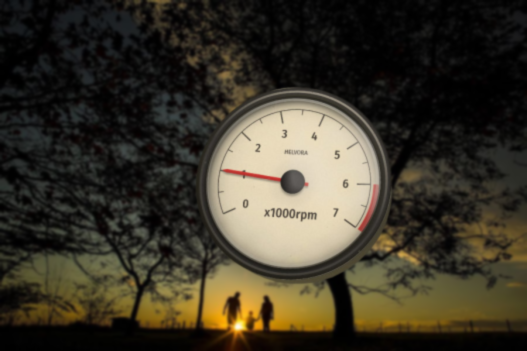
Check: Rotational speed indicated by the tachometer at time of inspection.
1000 rpm
